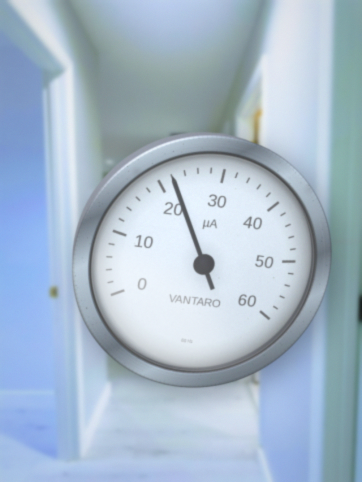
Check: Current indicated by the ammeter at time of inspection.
22 µA
